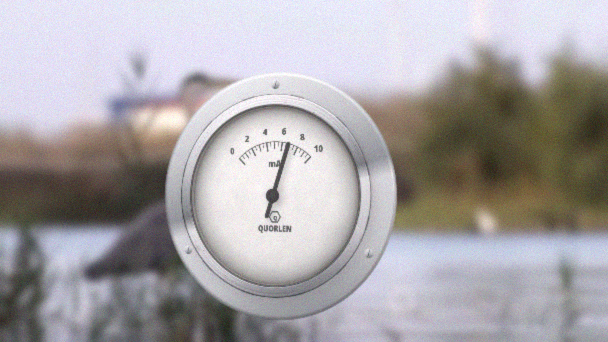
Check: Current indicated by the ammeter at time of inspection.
7 mA
